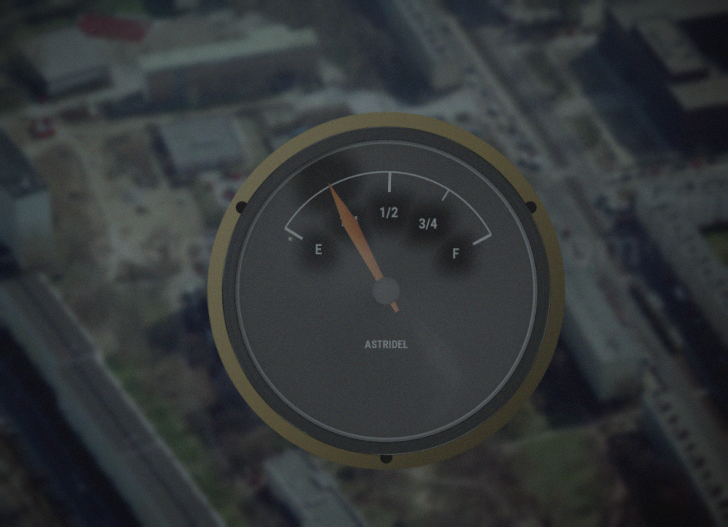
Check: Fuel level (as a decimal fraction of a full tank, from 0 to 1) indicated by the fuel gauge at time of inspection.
0.25
